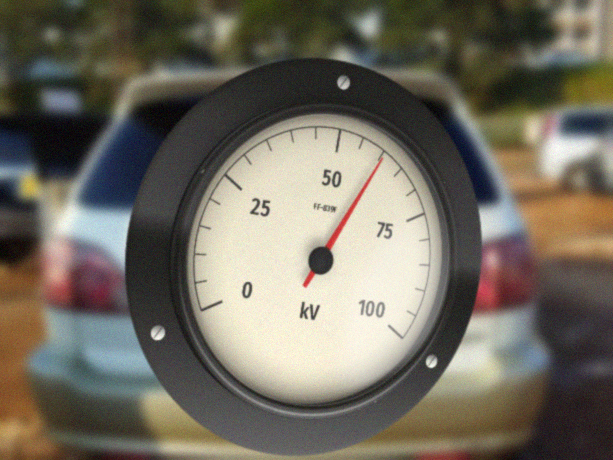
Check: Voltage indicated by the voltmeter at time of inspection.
60 kV
